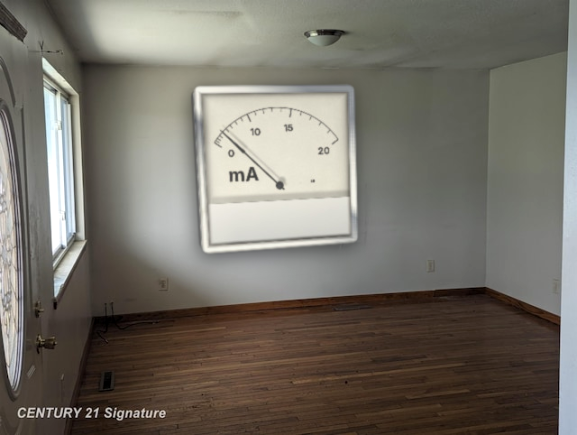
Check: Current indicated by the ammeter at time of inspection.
5 mA
